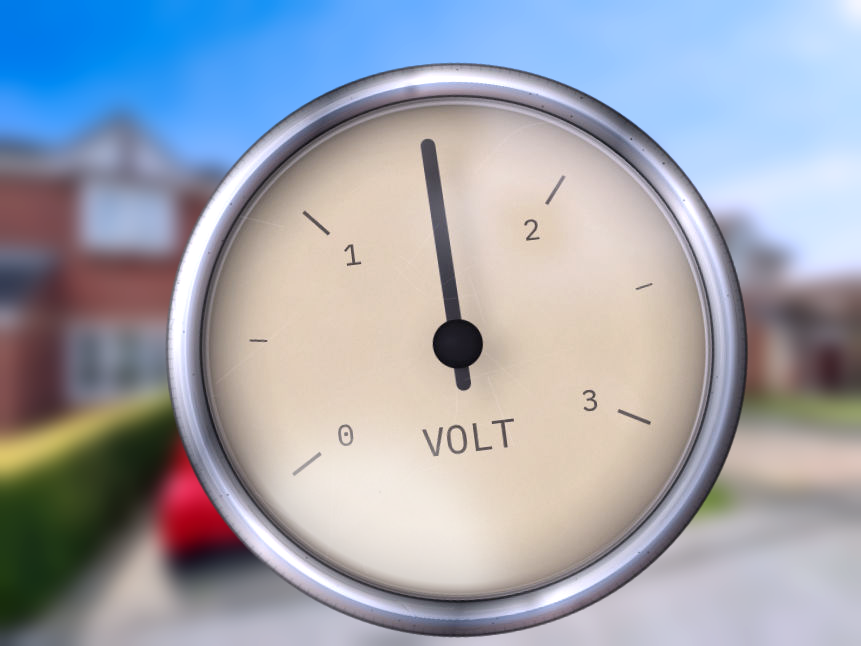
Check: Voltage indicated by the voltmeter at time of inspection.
1.5 V
